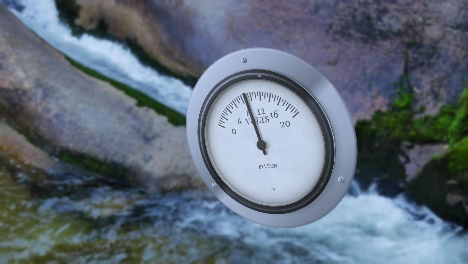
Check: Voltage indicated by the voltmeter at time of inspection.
9 V
